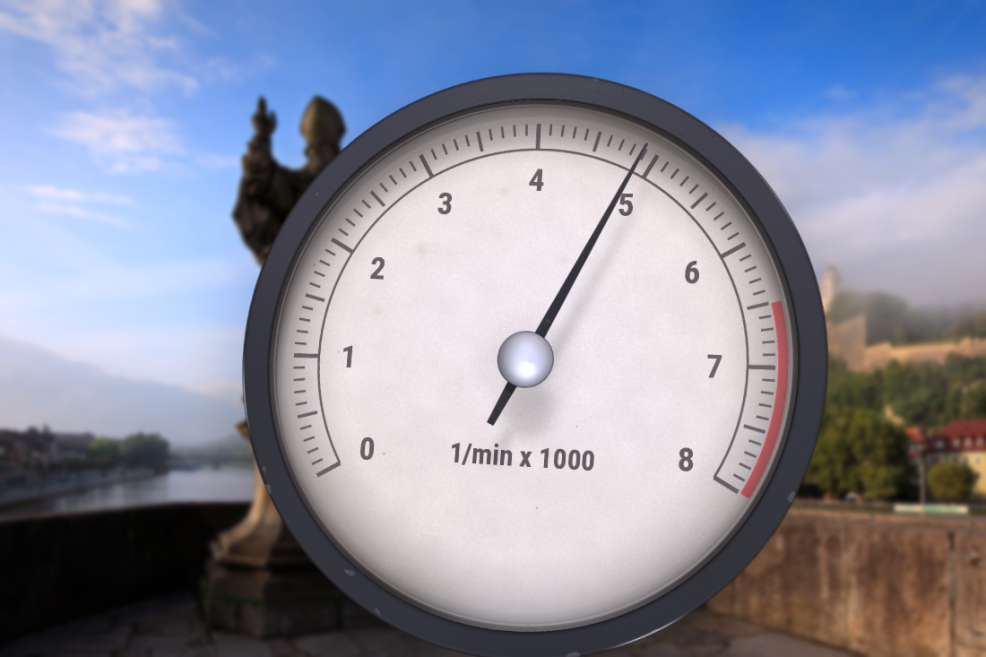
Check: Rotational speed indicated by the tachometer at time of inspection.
4900 rpm
